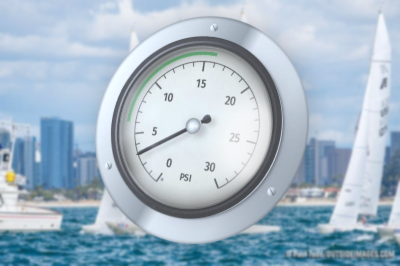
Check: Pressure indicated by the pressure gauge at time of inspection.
3 psi
